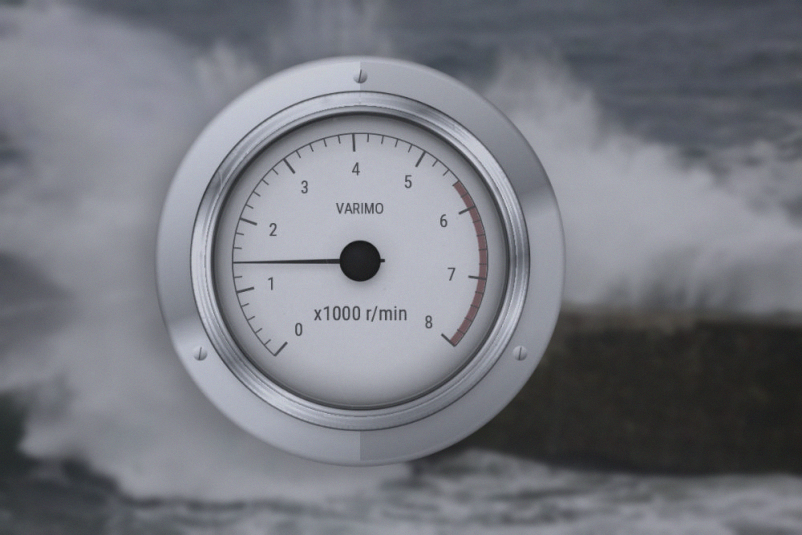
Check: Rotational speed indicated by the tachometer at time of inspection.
1400 rpm
